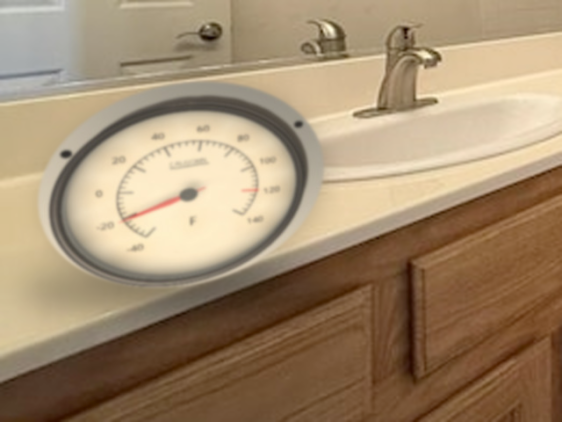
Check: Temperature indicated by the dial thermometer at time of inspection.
-20 °F
